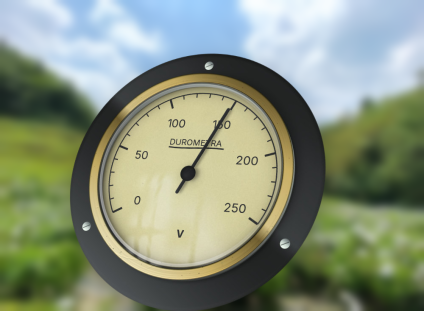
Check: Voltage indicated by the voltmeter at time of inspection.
150 V
